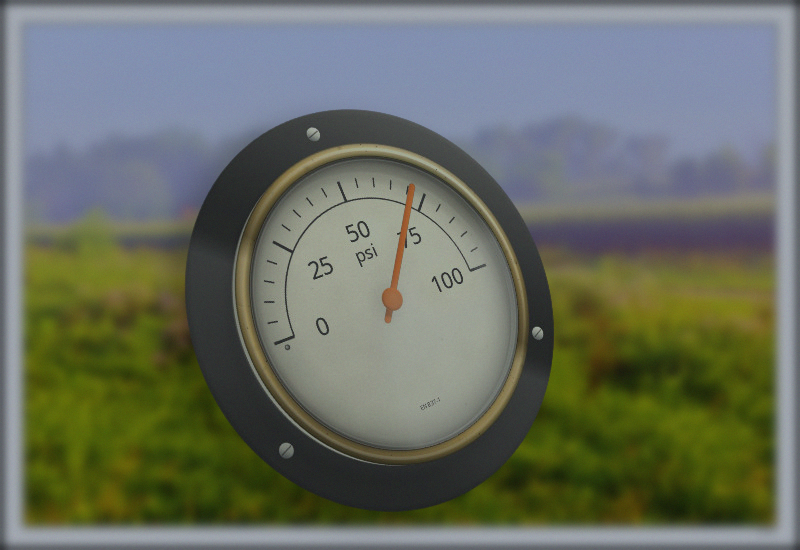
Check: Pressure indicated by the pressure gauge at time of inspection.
70 psi
